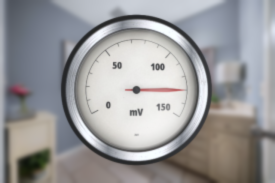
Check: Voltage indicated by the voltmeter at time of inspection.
130 mV
